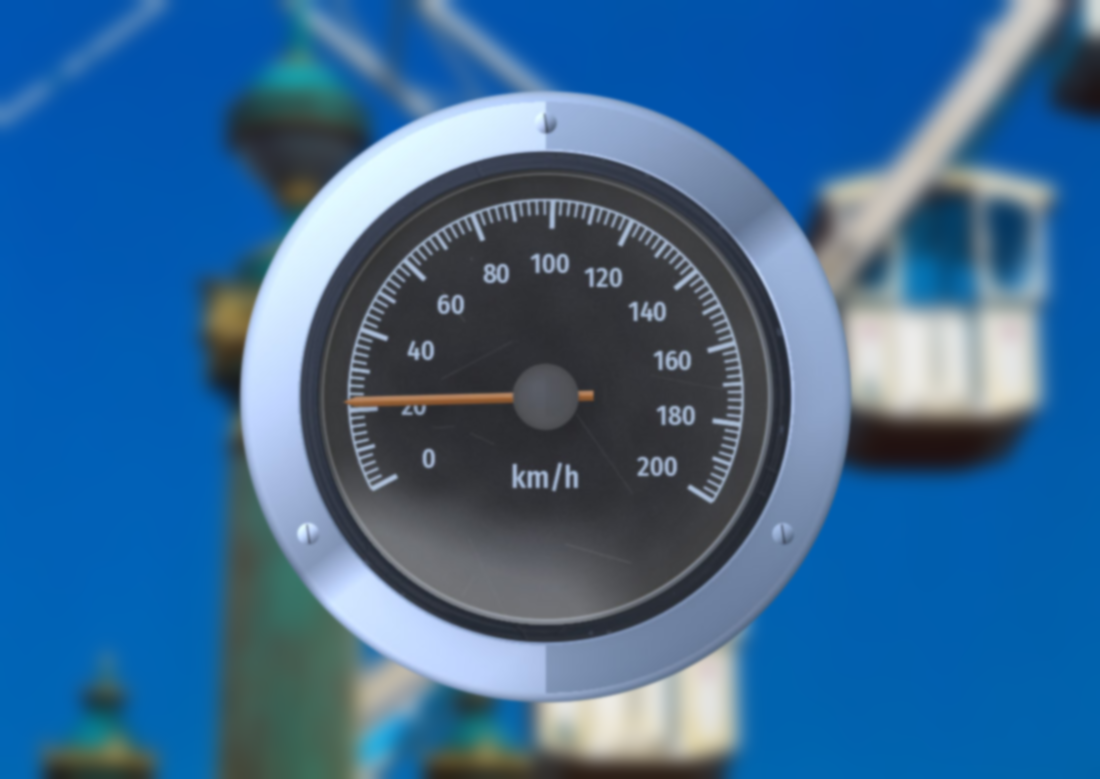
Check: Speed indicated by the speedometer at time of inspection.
22 km/h
